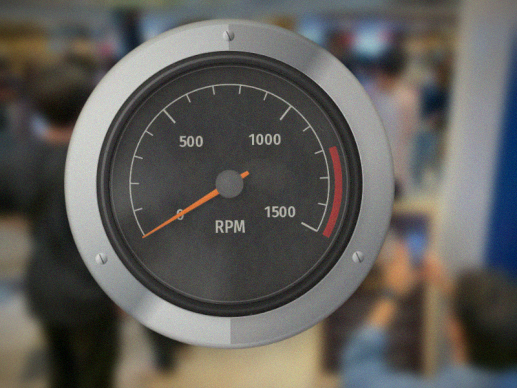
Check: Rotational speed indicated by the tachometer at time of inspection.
0 rpm
